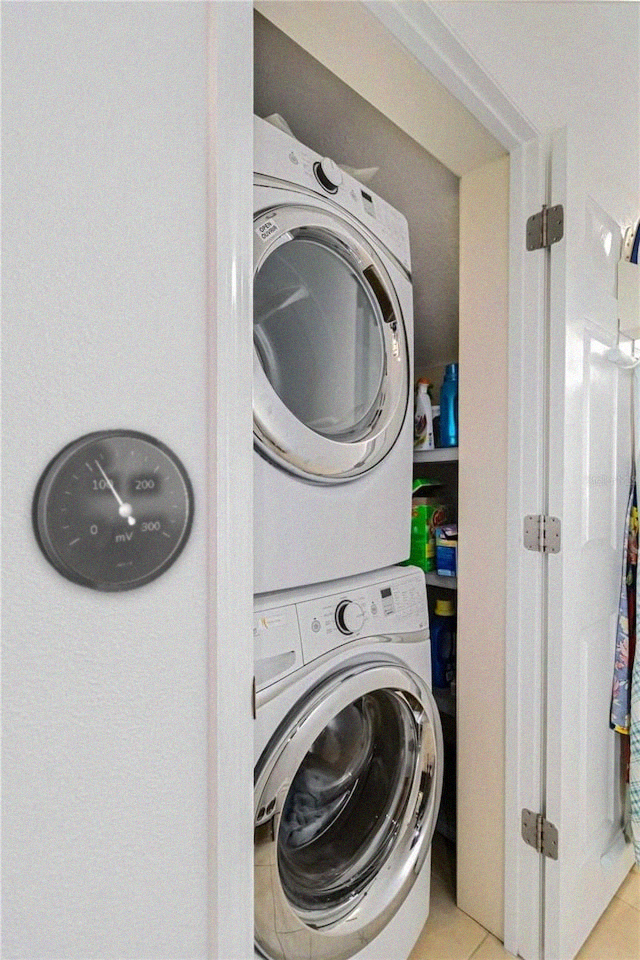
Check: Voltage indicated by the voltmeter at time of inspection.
110 mV
